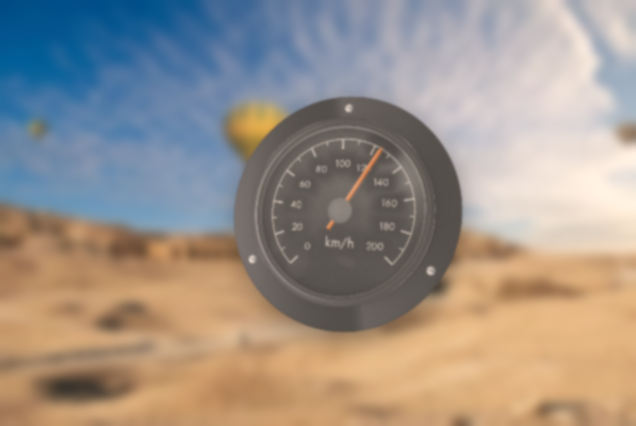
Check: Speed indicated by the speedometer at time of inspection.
125 km/h
